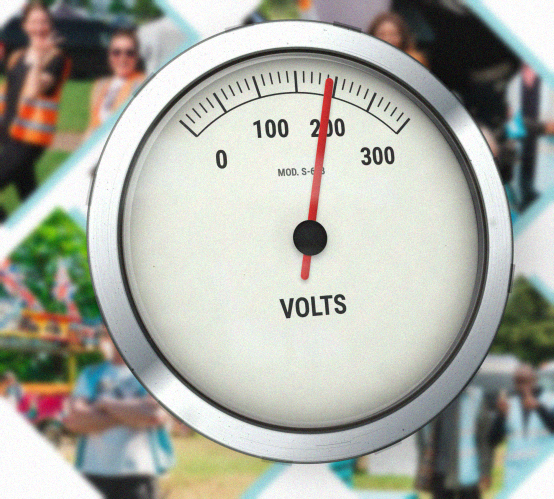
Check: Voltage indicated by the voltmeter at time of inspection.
190 V
